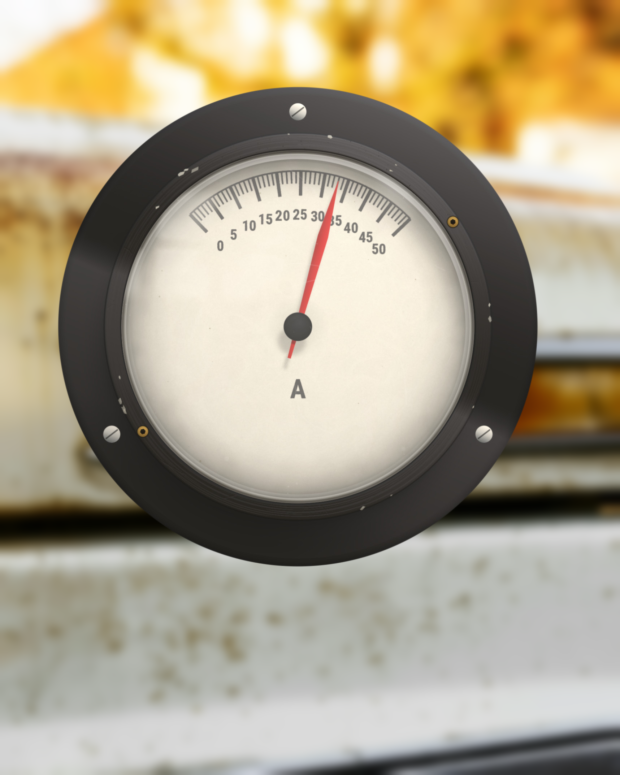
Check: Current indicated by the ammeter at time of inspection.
33 A
